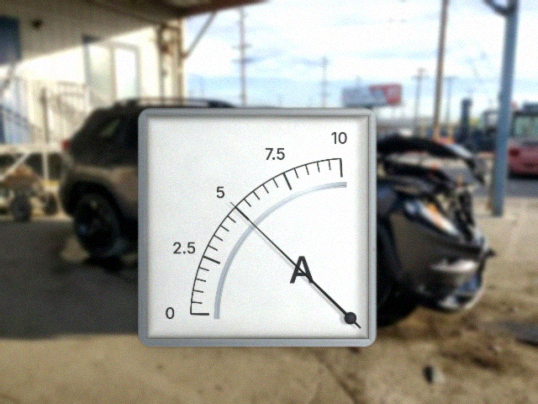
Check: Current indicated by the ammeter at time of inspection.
5 A
